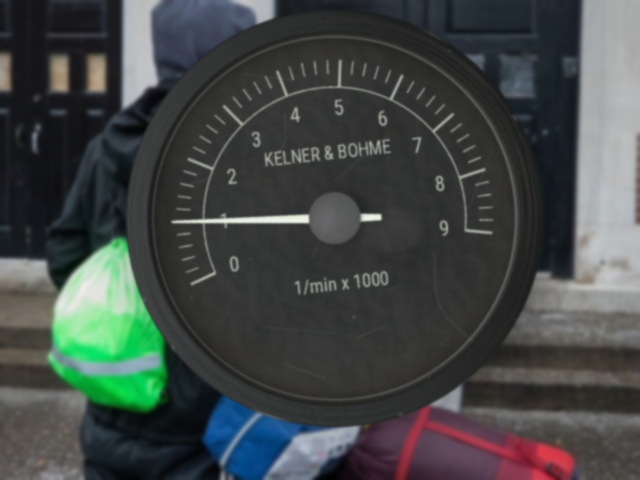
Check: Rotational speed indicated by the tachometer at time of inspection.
1000 rpm
